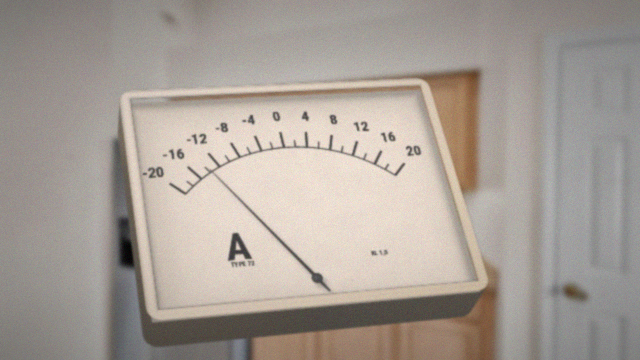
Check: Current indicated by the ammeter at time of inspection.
-14 A
